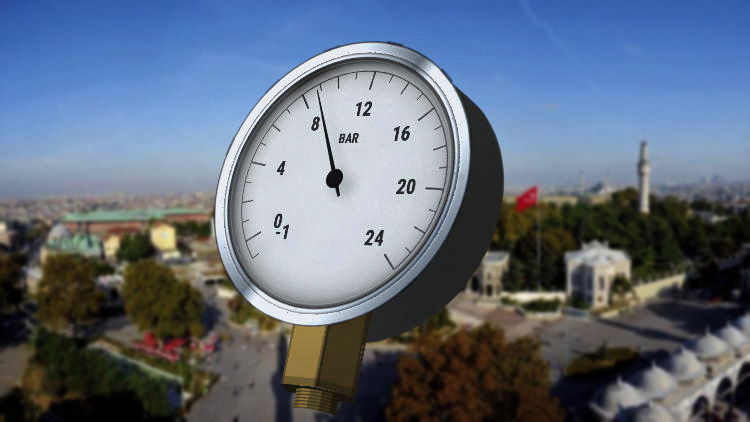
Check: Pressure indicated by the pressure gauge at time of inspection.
9 bar
